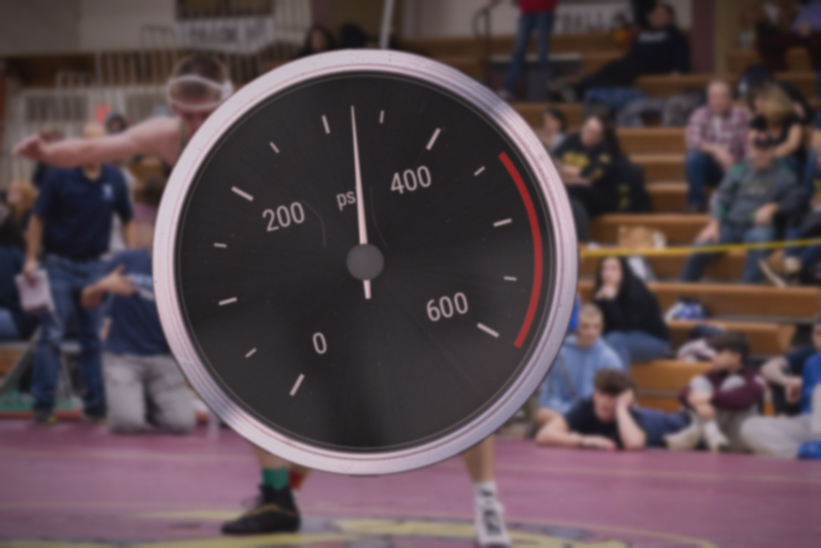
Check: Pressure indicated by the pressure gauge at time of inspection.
325 psi
